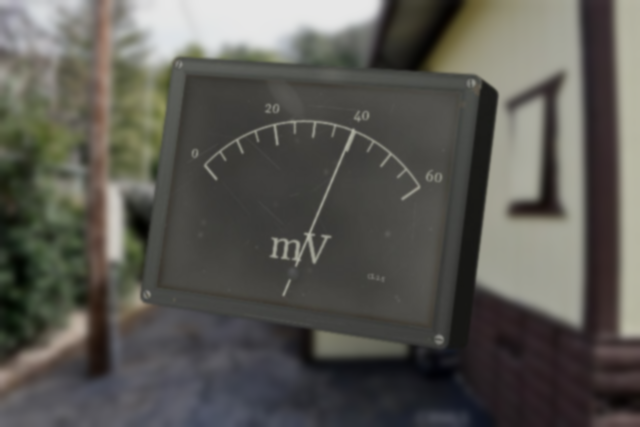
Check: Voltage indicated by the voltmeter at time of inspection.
40 mV
